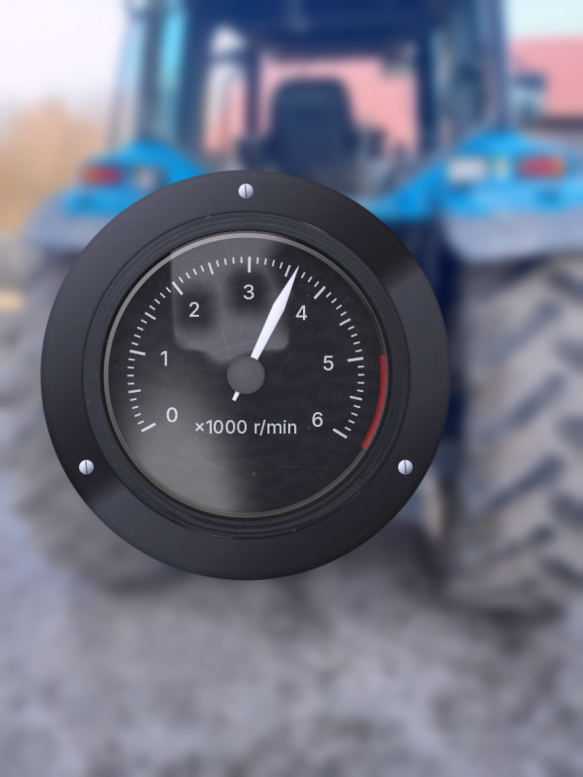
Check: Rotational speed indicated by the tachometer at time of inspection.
3600 rpm
